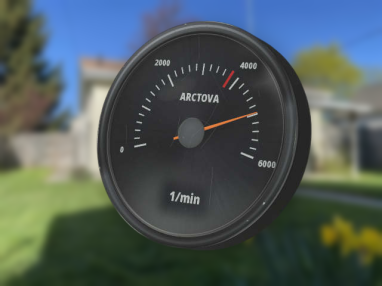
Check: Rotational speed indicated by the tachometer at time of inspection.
5000 rpm
